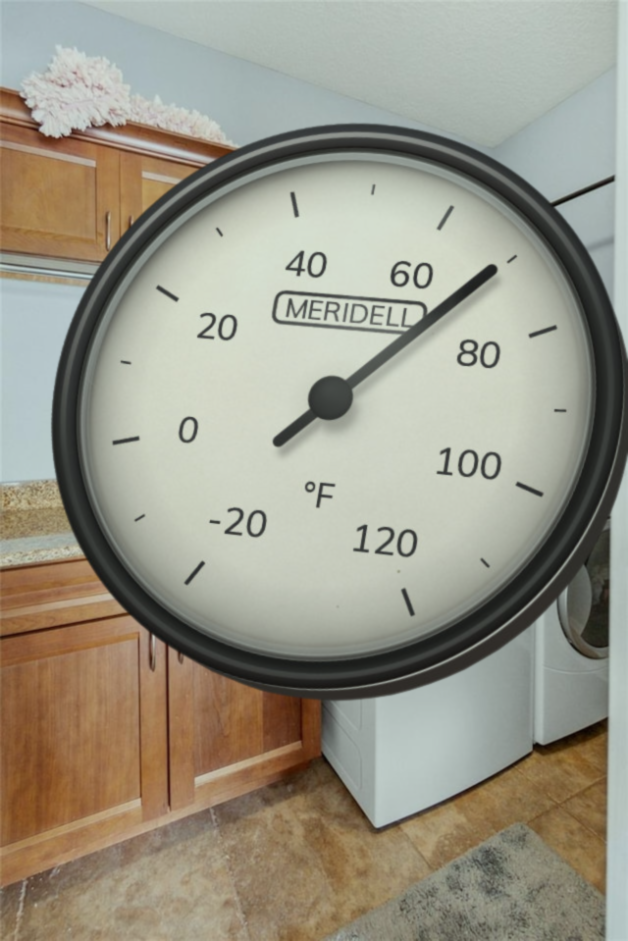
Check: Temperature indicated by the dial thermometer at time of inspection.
70 °F
